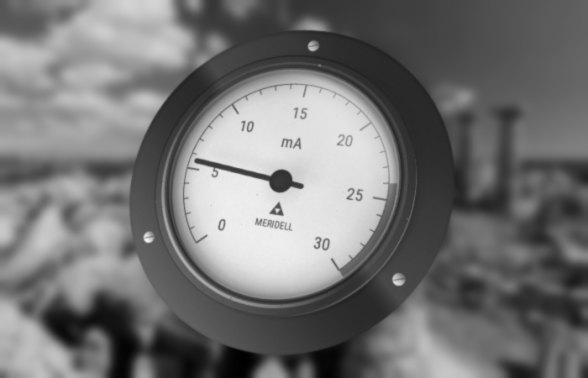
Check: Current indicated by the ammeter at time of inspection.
5.5 mA
